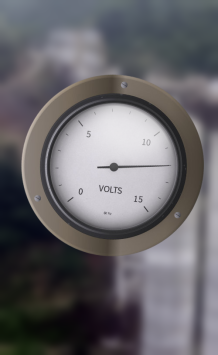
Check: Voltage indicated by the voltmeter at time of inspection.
12 V
